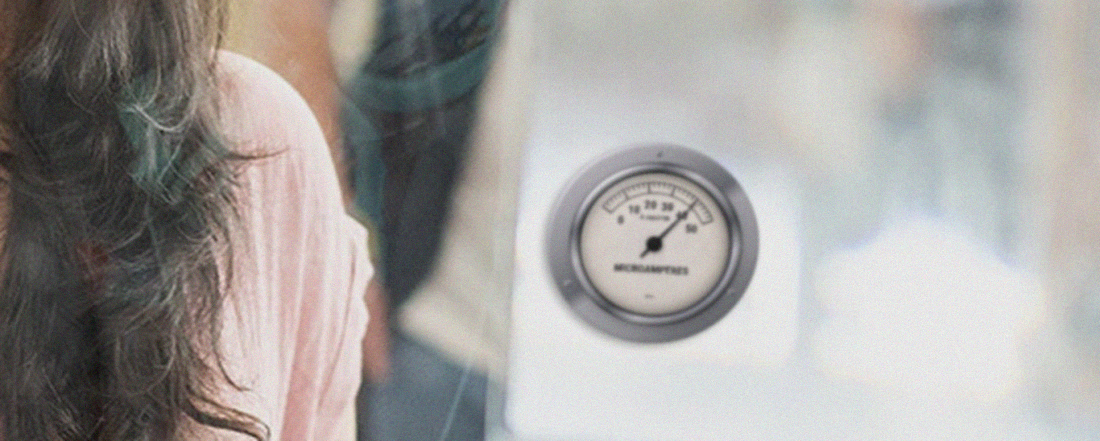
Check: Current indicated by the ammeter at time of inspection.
40 µA
